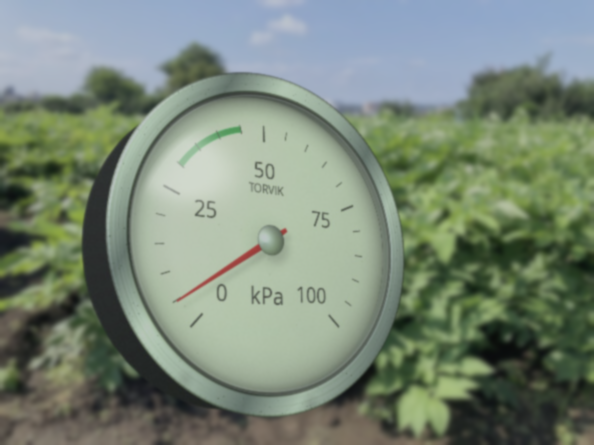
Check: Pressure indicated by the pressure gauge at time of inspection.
5 kPa
